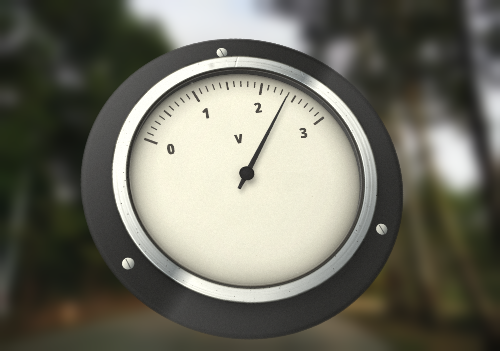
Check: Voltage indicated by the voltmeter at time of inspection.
2.4 V
